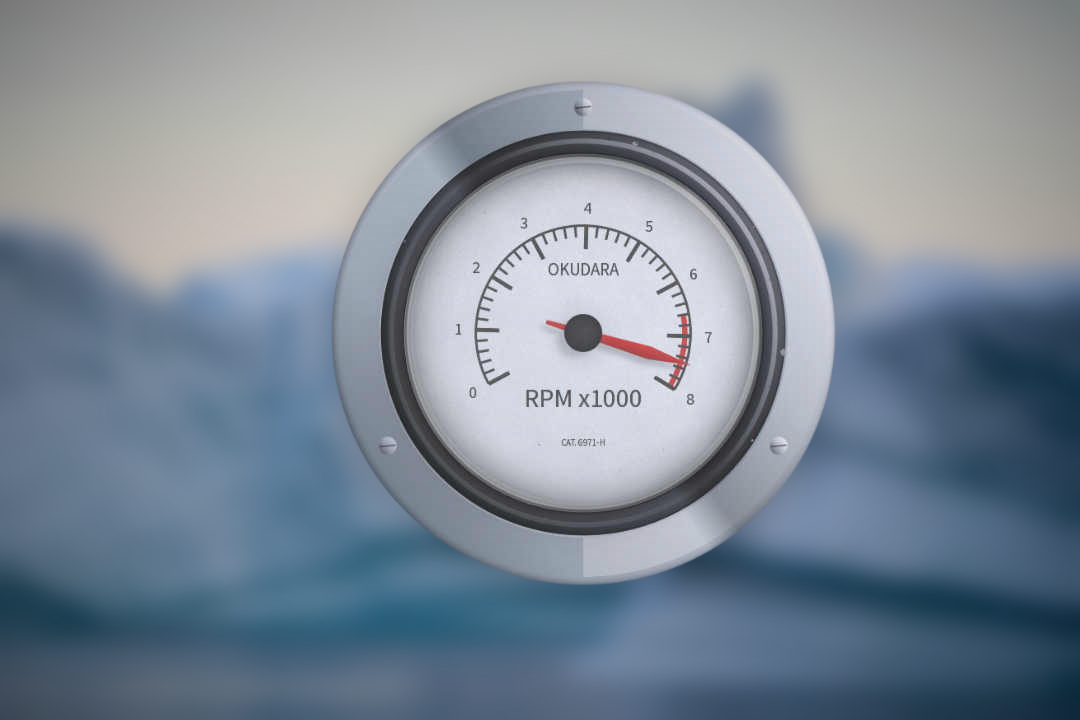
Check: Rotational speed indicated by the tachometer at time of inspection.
7500 rpm
